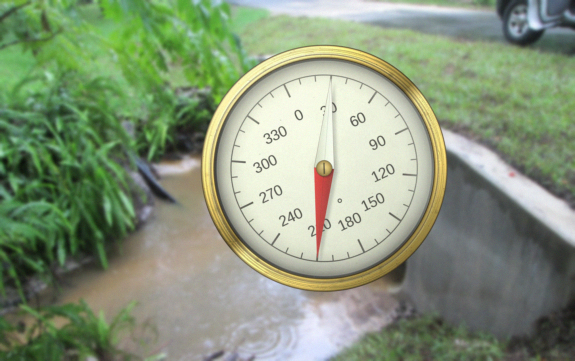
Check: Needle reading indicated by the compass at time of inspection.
210 °
